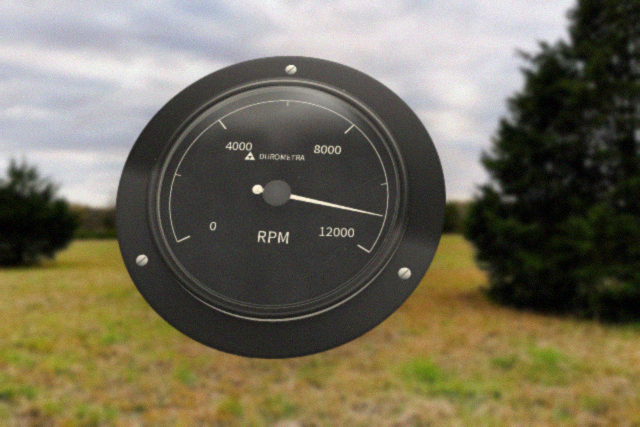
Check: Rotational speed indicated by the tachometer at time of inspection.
11000 rpm
